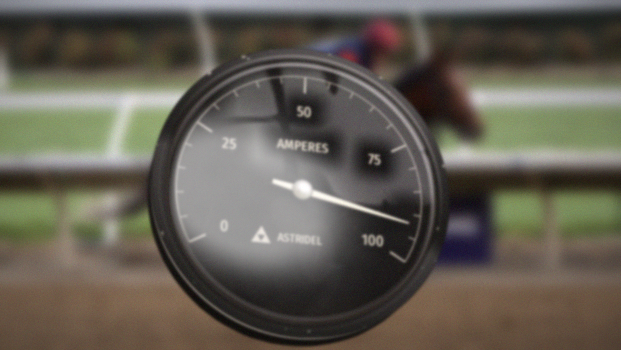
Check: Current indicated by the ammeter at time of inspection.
92.5 A
